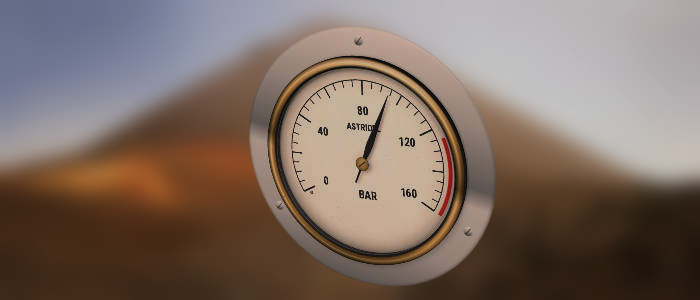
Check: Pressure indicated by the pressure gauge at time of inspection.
95 bar
